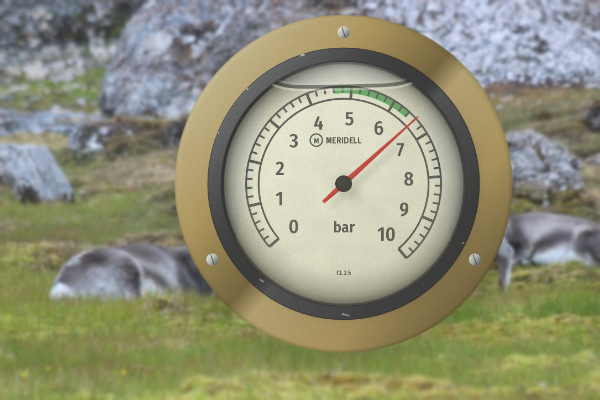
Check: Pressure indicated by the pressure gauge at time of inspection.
6.6 bar
